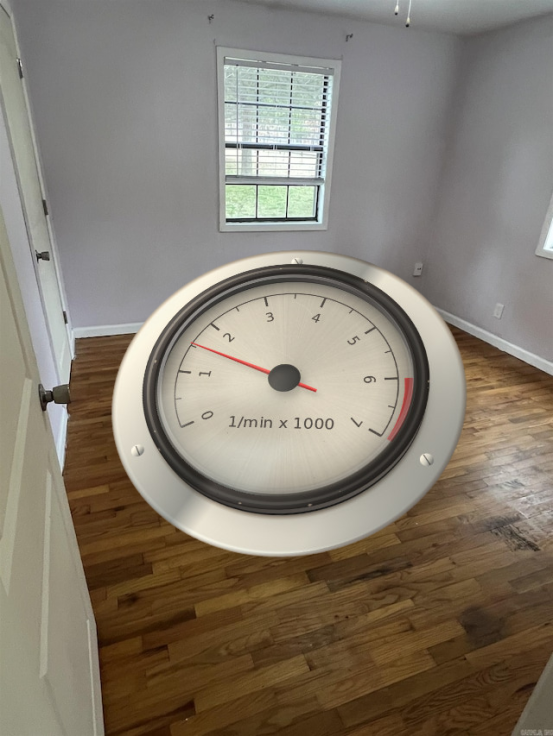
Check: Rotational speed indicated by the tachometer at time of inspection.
1500 rpm
